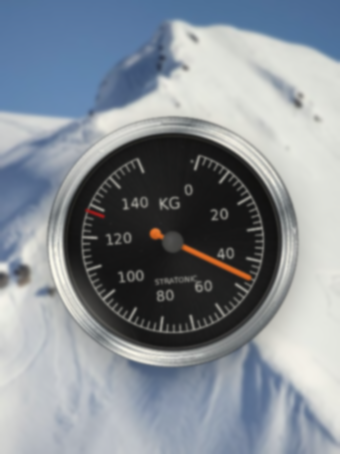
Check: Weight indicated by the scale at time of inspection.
46 kg
